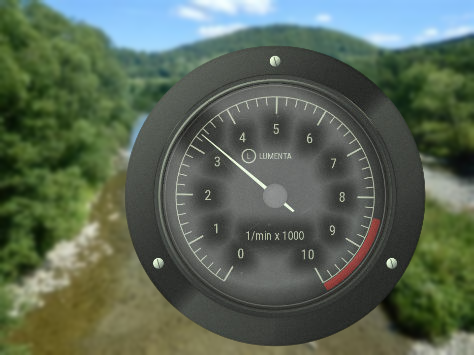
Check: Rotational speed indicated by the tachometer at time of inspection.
3300 rpm
